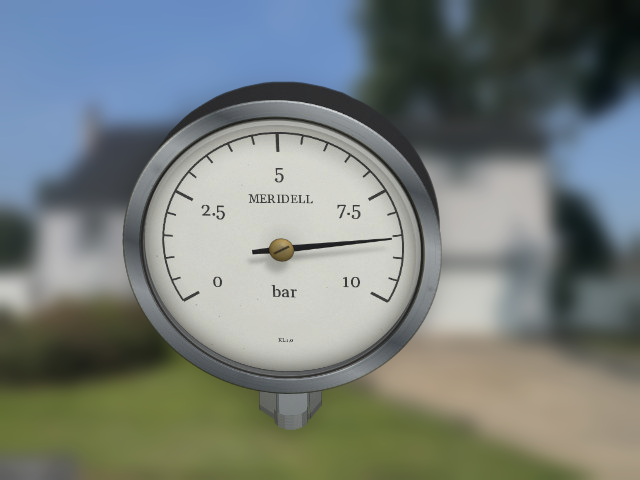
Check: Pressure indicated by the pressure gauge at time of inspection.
8.5 bar
